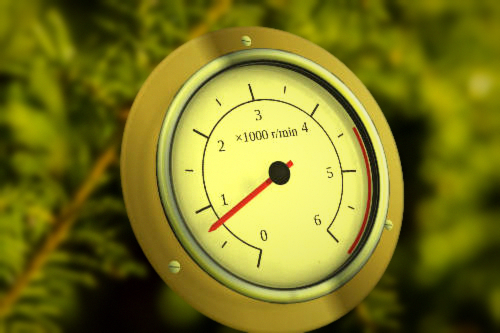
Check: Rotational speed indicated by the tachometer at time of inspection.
750 rpm
